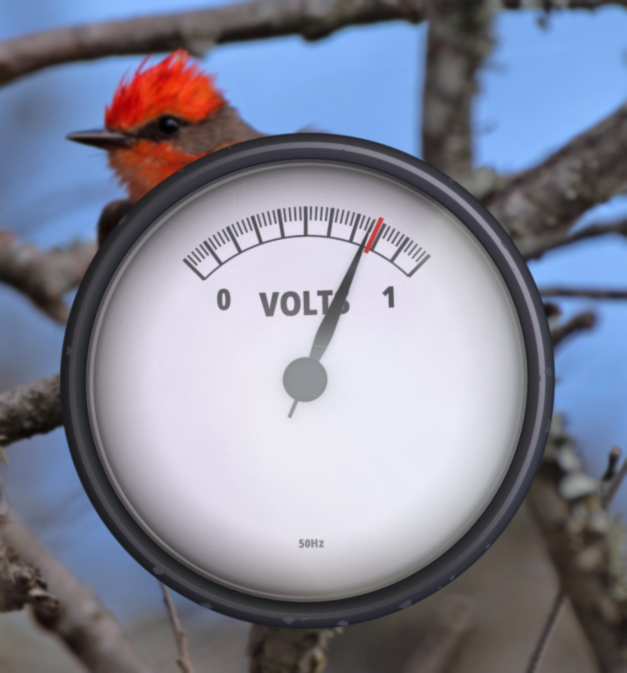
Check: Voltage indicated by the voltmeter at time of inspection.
0.76 V
